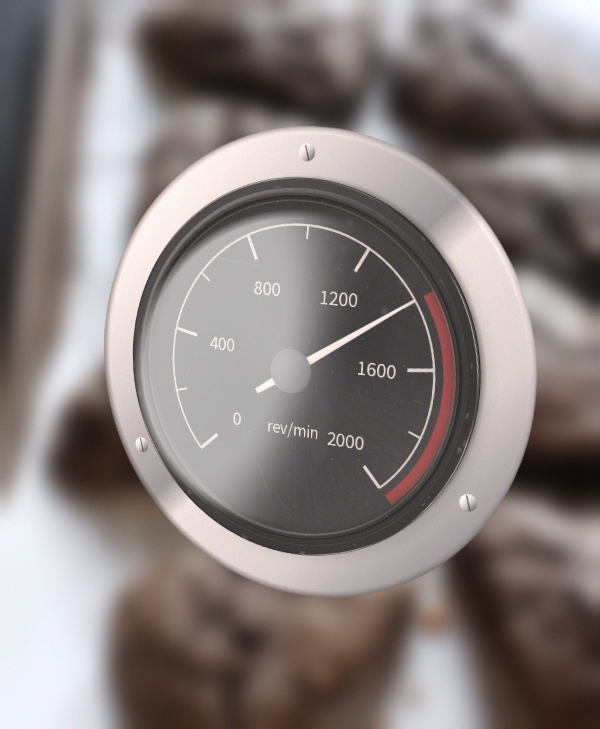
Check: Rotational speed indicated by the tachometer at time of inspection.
1400 rpm
